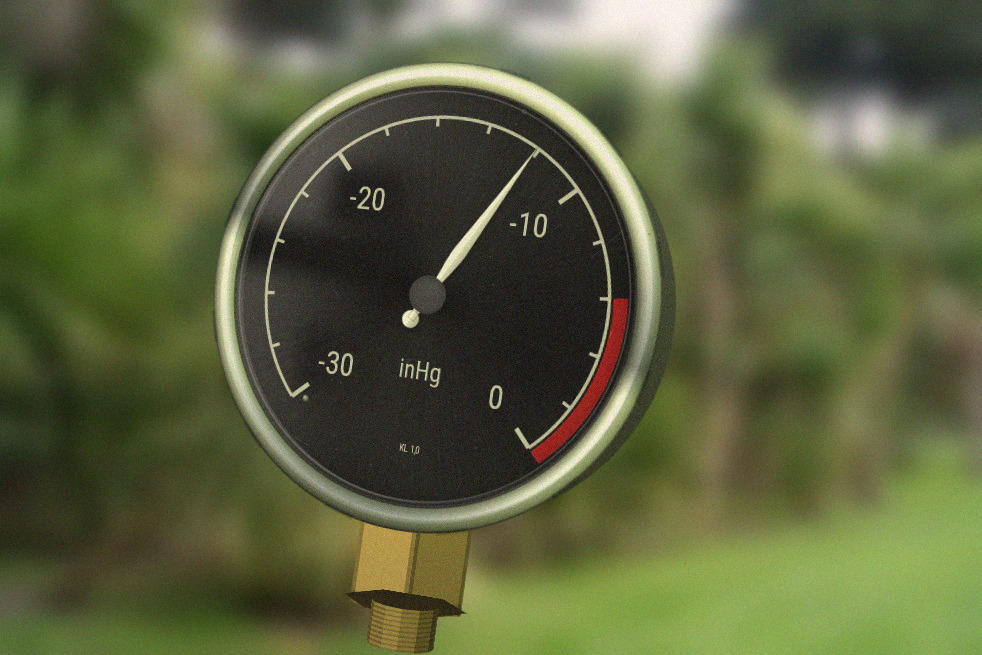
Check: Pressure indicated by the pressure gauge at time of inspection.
-12 inHg
